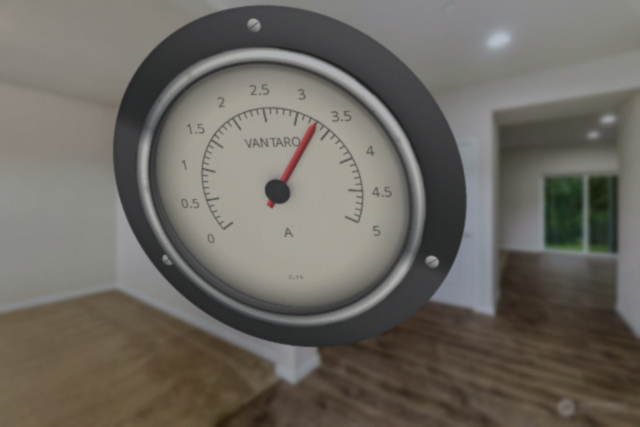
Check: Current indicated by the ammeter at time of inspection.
3.3 A
